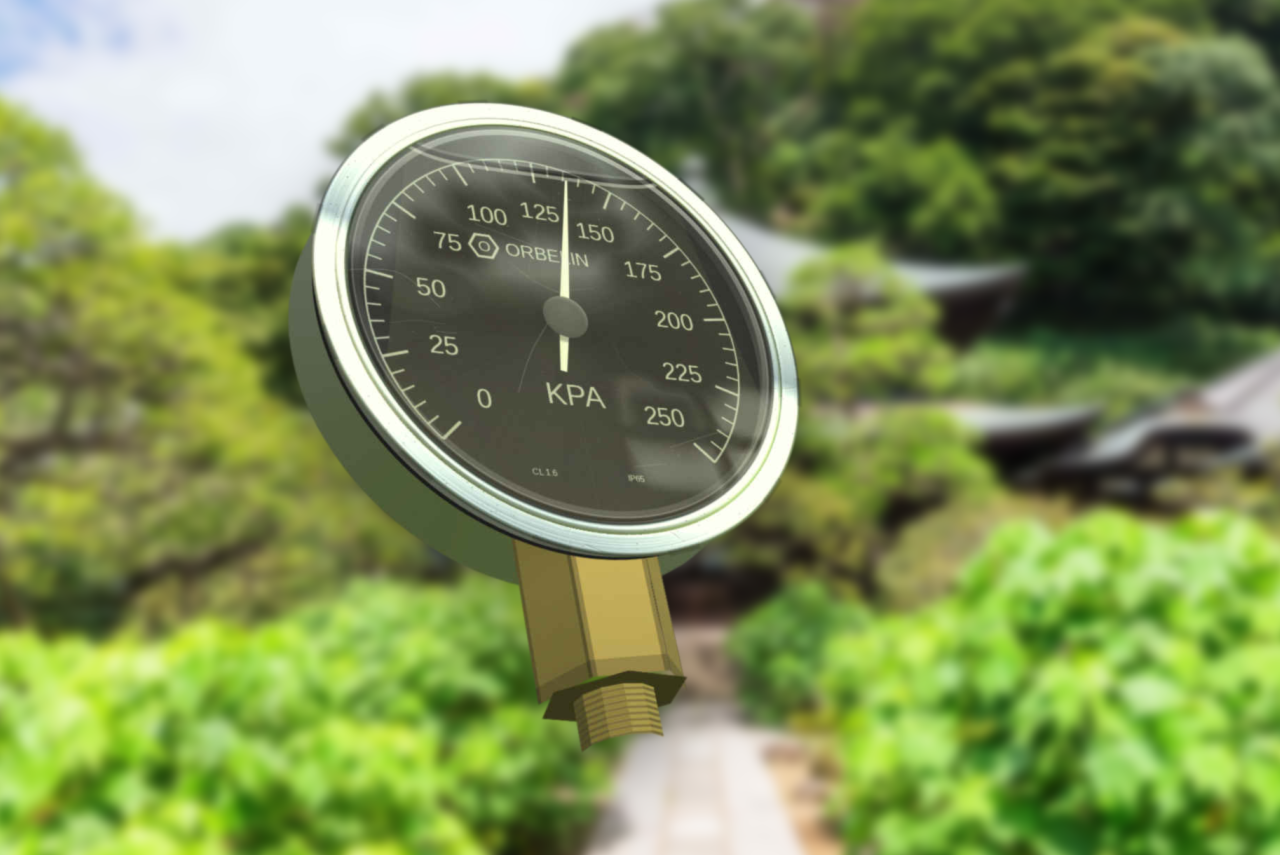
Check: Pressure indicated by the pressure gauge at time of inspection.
135 kPa
